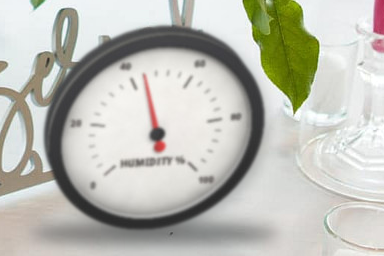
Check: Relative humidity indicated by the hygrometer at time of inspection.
44 %
